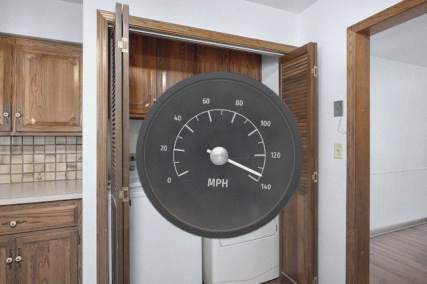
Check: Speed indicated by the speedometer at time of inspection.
135 mph
